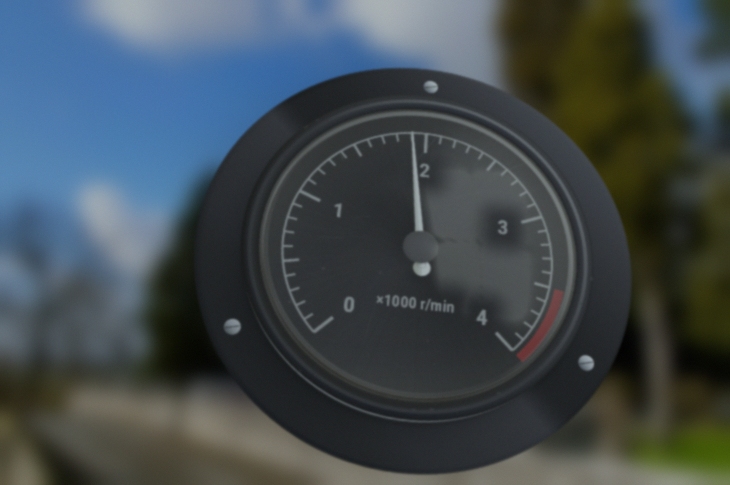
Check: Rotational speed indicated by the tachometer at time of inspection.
1900 rpm
